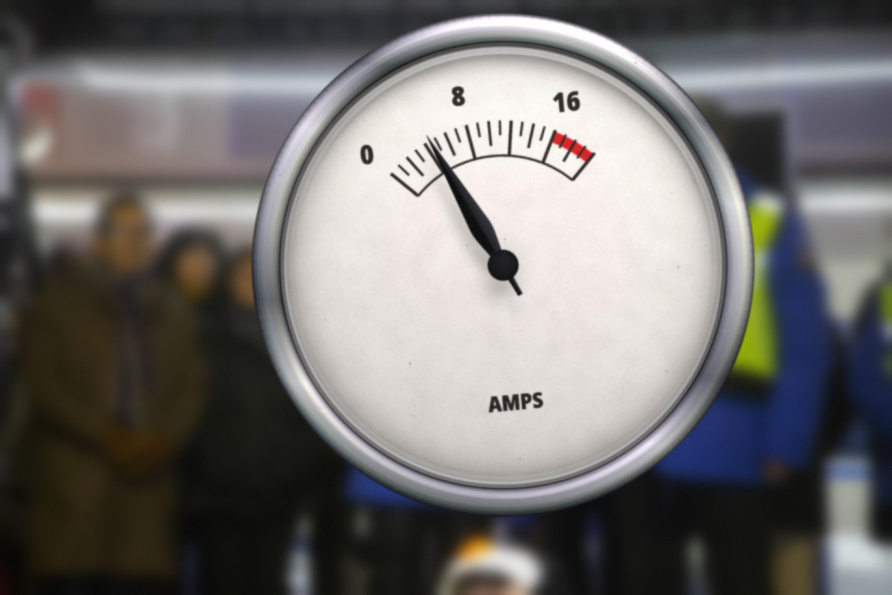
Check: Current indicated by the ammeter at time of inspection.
4.5 A
